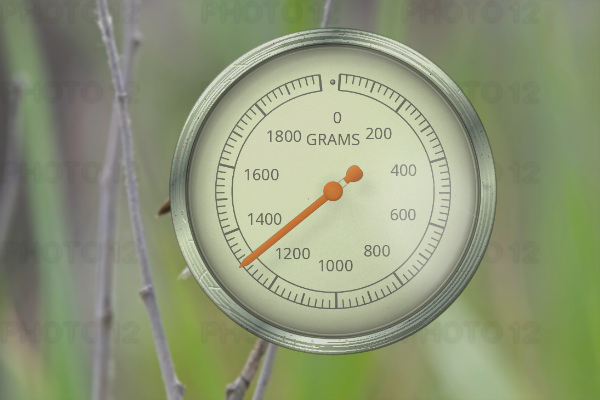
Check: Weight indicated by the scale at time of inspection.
1300 g
